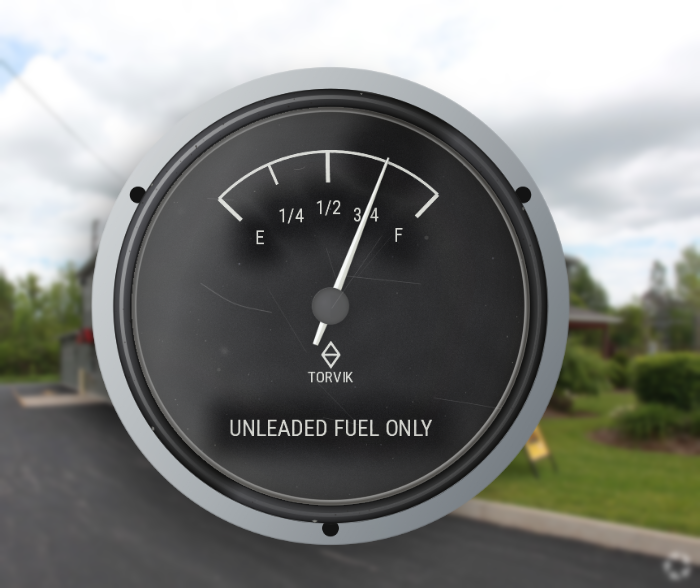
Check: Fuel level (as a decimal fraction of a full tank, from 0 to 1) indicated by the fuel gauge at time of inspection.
0.75
